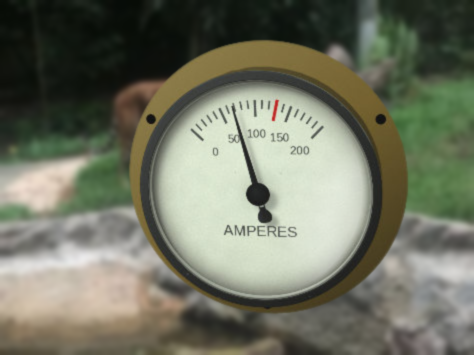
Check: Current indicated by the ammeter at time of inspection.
70 A
